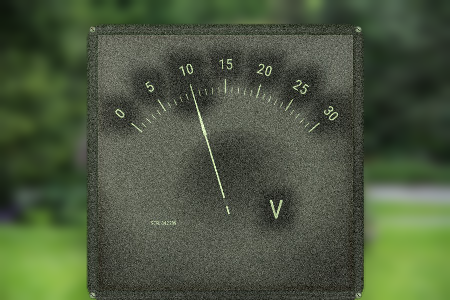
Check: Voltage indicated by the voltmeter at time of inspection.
10 V
